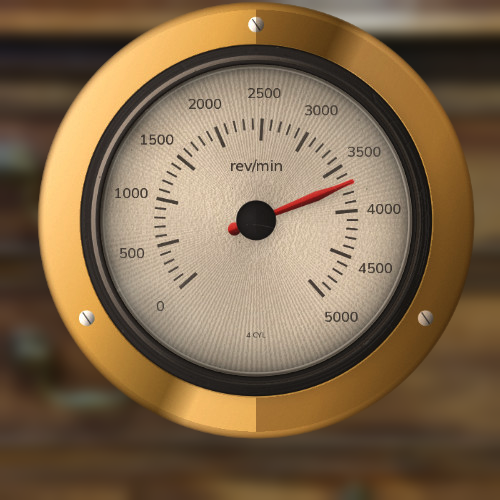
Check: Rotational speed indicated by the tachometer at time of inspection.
3700 rpm
